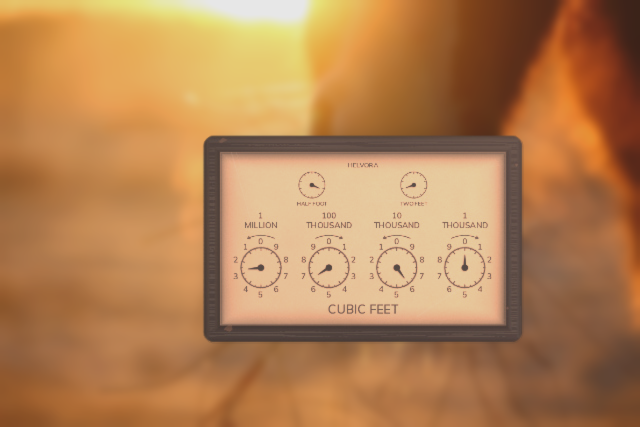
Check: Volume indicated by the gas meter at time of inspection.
266000 ft³
